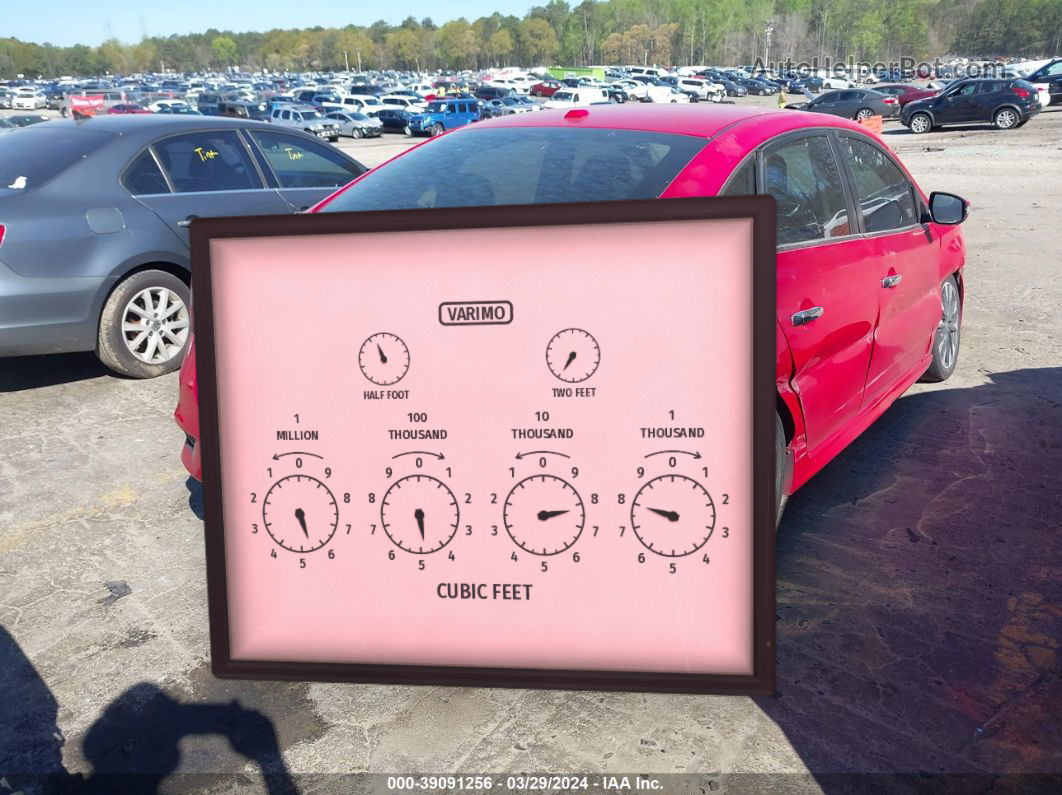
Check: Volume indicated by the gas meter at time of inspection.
547800 ft³
